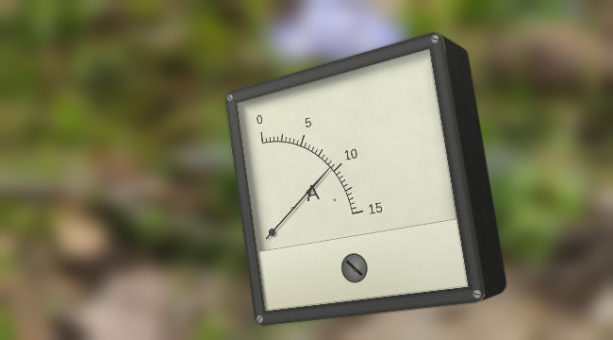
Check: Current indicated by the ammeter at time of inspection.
9.5 A
